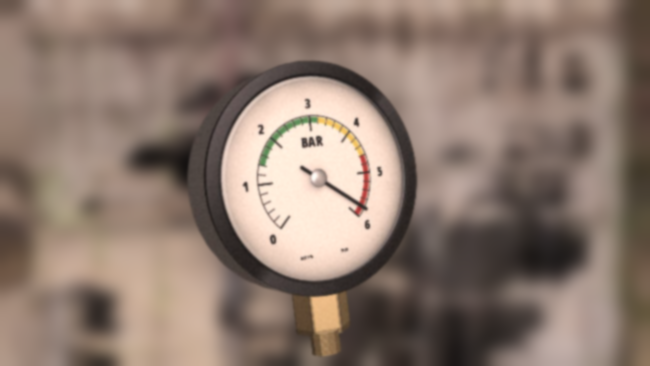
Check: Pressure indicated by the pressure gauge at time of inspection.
5.8 bar
